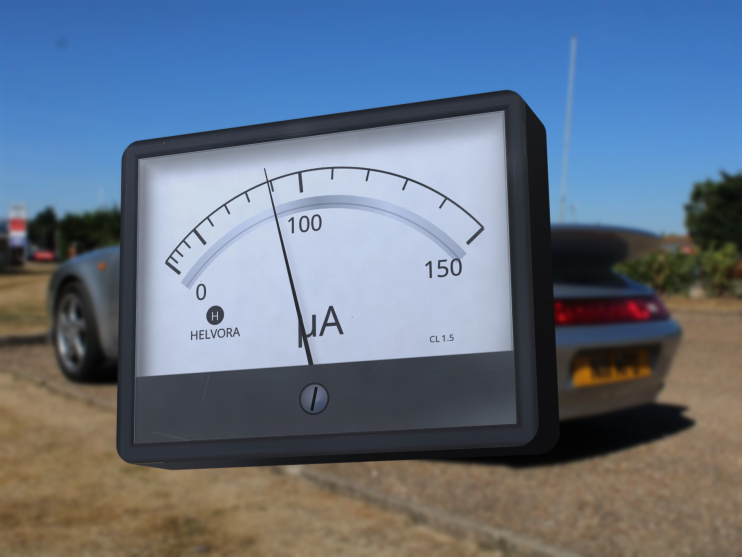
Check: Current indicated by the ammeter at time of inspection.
90 µA
